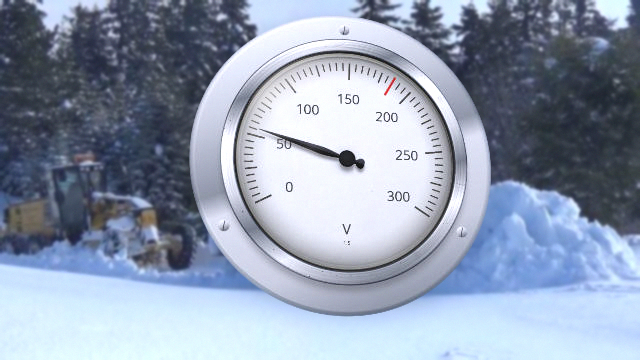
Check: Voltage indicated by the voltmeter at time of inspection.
55 V
